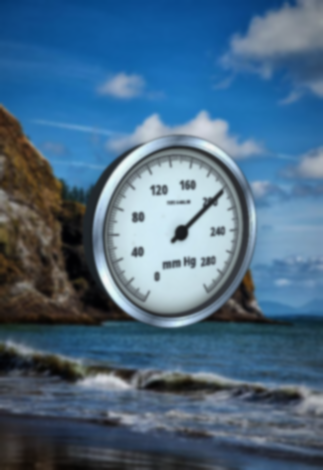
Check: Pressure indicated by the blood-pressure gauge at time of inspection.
200 mmHg
